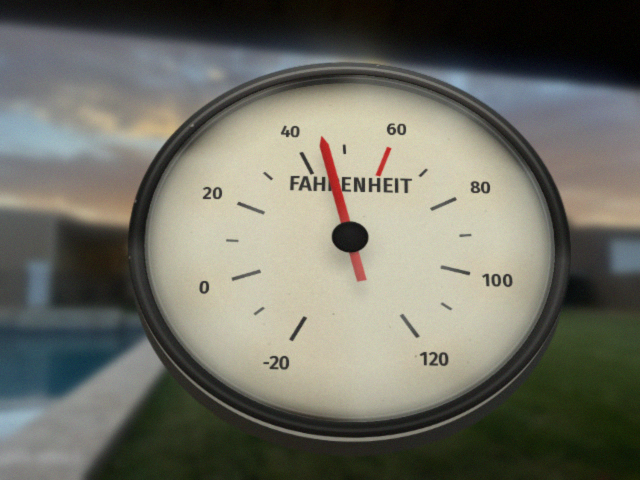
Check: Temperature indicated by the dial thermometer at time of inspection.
45 °F
